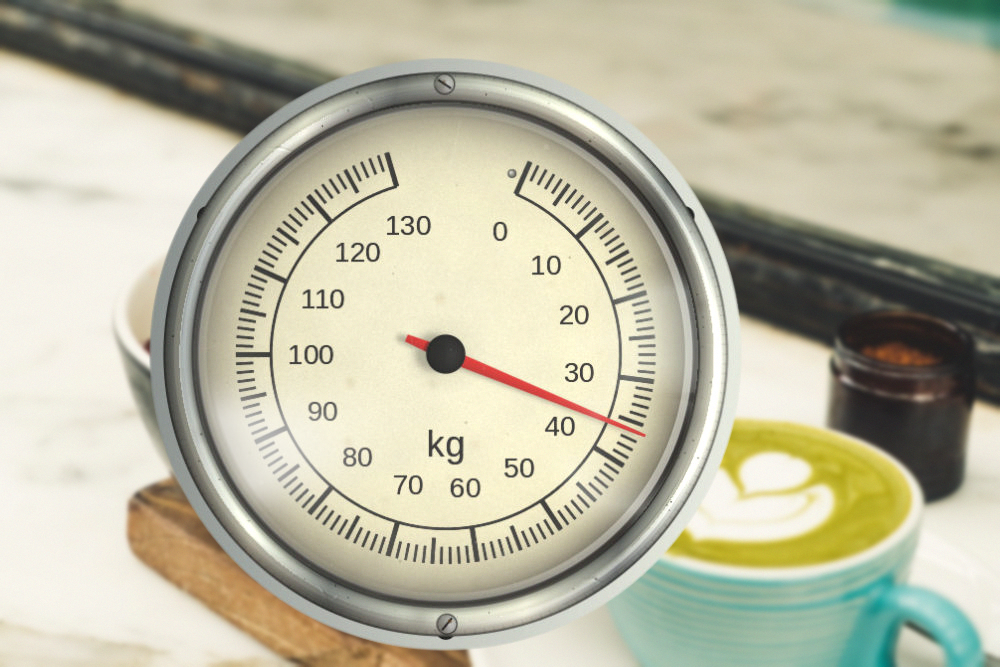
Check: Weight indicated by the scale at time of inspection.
36 kg
